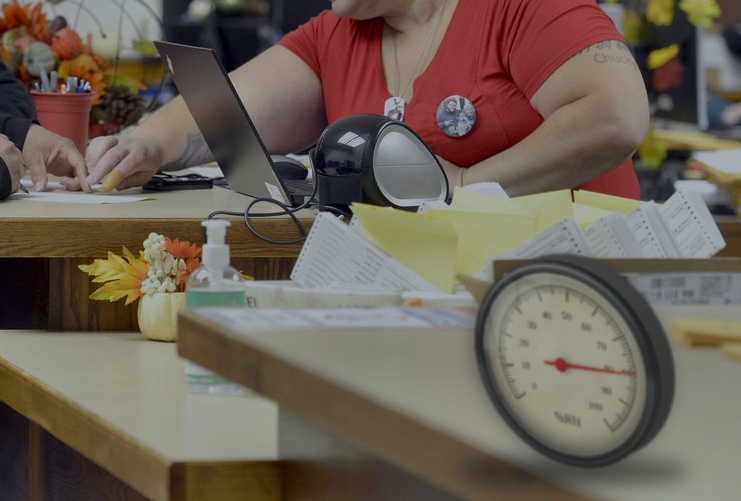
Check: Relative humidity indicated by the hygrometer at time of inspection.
80 %
